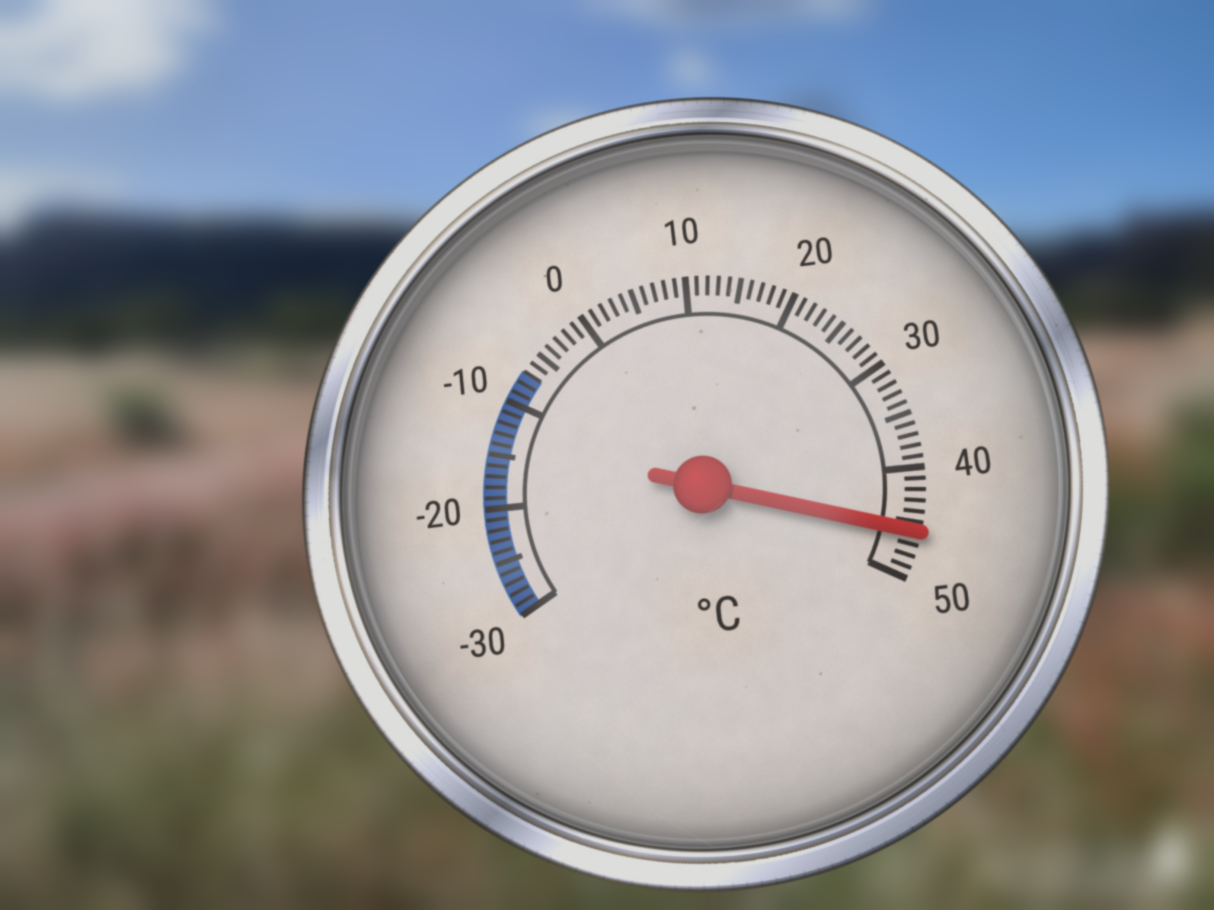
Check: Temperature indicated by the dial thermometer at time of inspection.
46 °C
